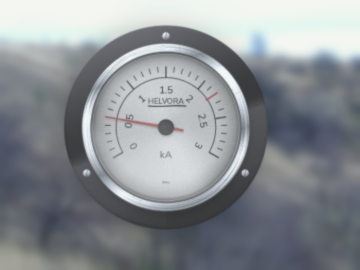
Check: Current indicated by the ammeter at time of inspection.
0.5 kA
